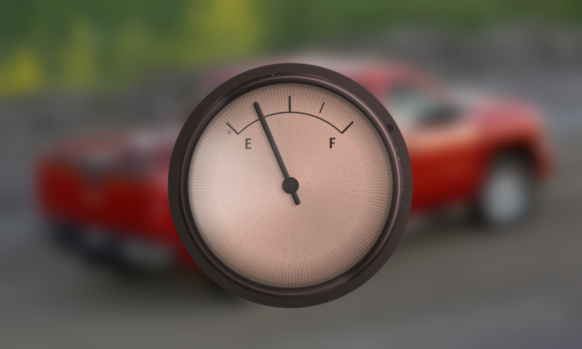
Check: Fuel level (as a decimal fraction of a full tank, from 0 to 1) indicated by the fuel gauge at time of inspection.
0.25
